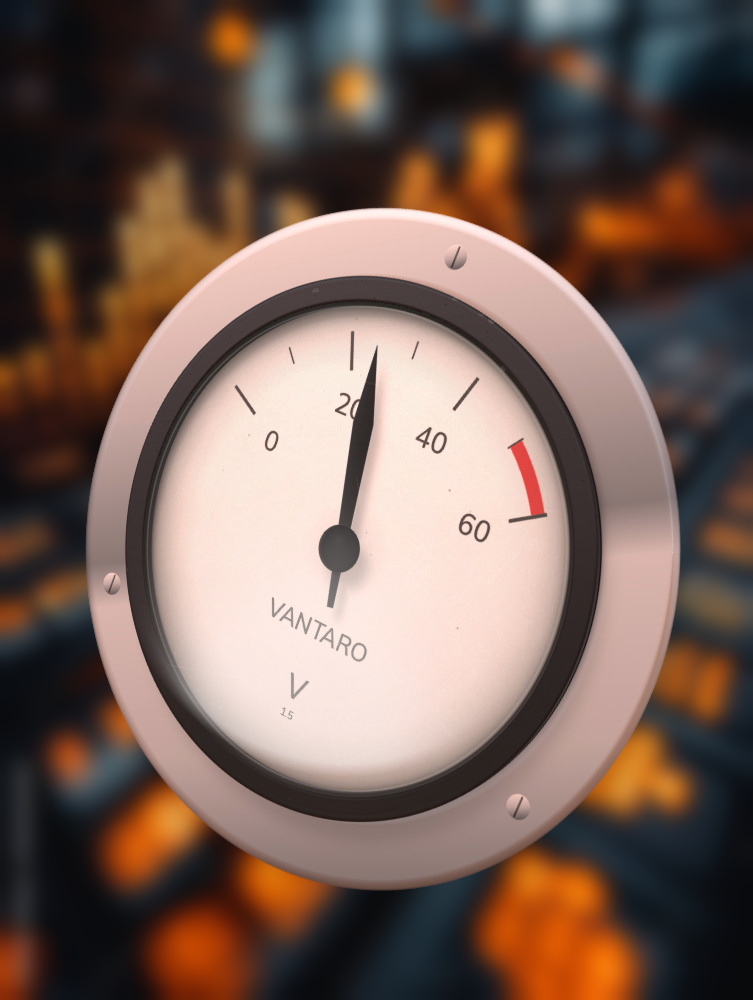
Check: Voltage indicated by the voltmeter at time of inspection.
25 V
